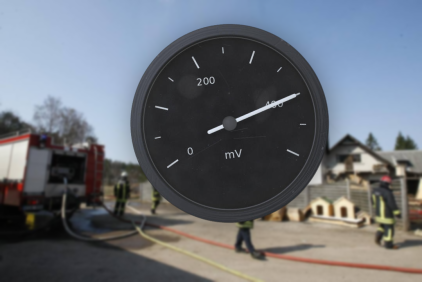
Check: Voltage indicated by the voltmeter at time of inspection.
400 mV
